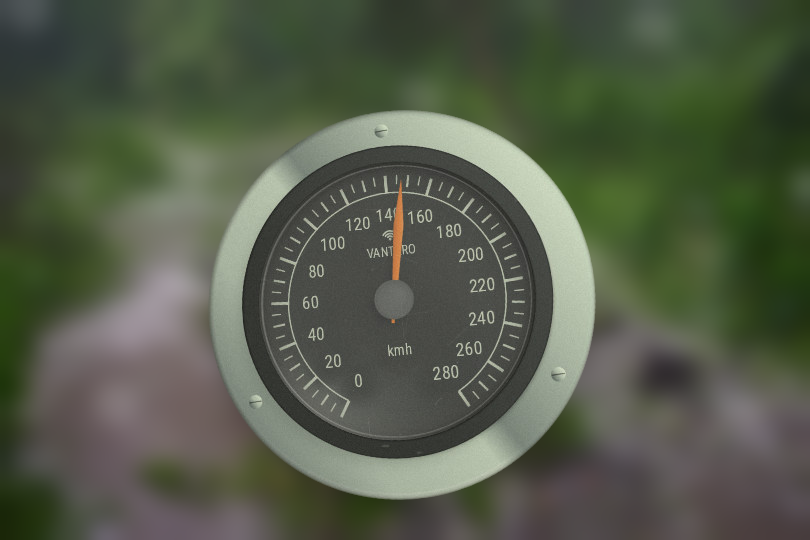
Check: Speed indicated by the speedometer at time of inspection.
147.5 km/h
